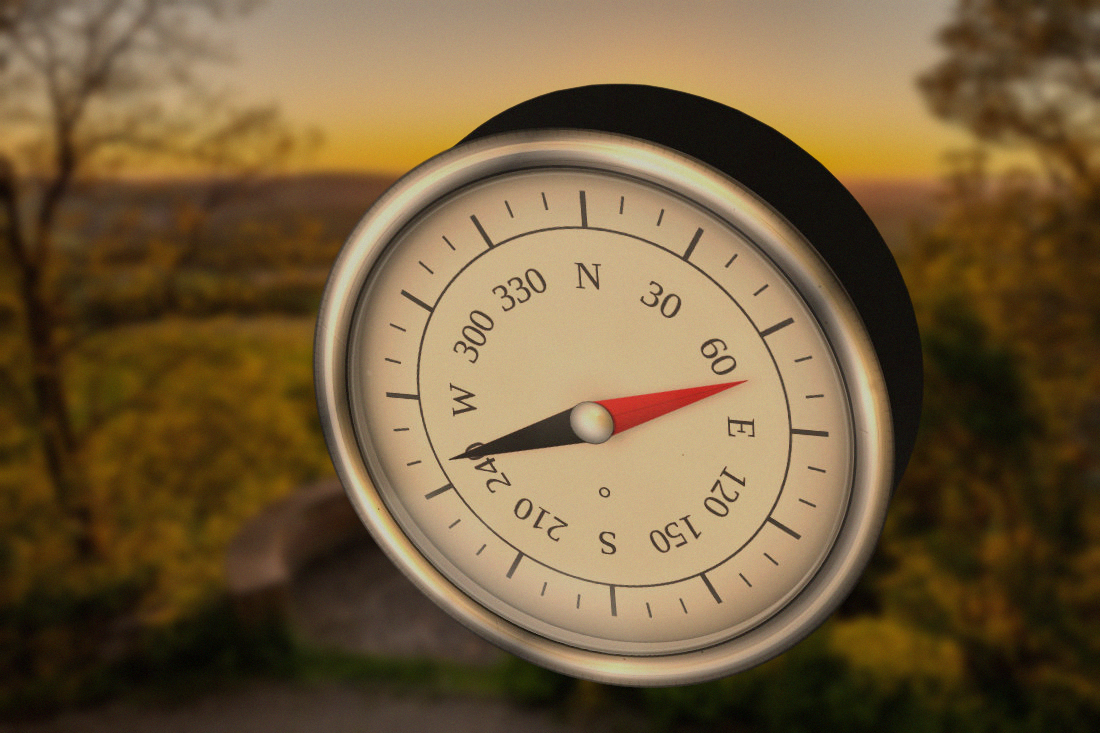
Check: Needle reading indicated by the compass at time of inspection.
70 °
